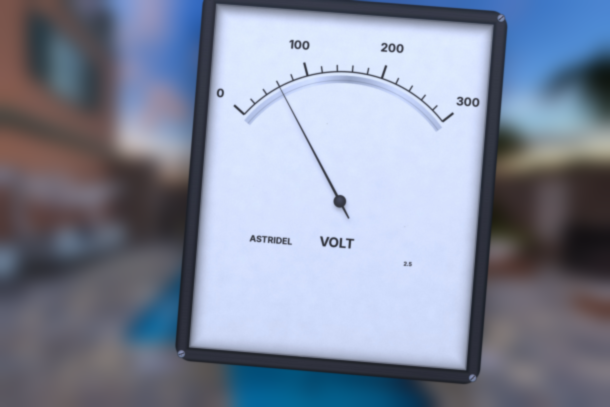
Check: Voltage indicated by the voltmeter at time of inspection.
60 V
